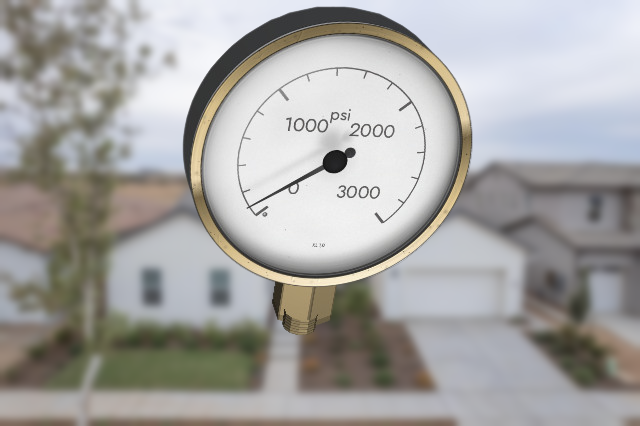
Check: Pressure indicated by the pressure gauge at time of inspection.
100 psi
